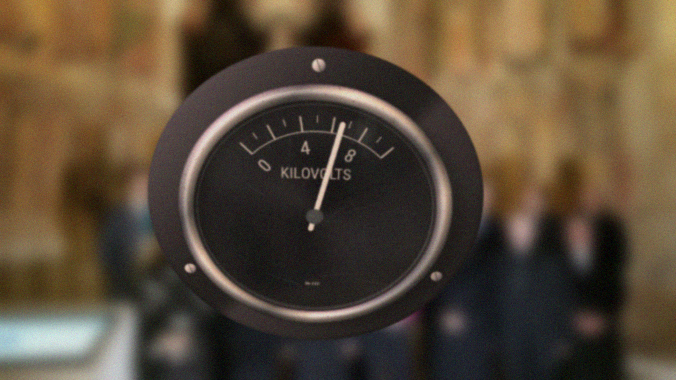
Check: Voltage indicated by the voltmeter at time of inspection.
6.5 kV
